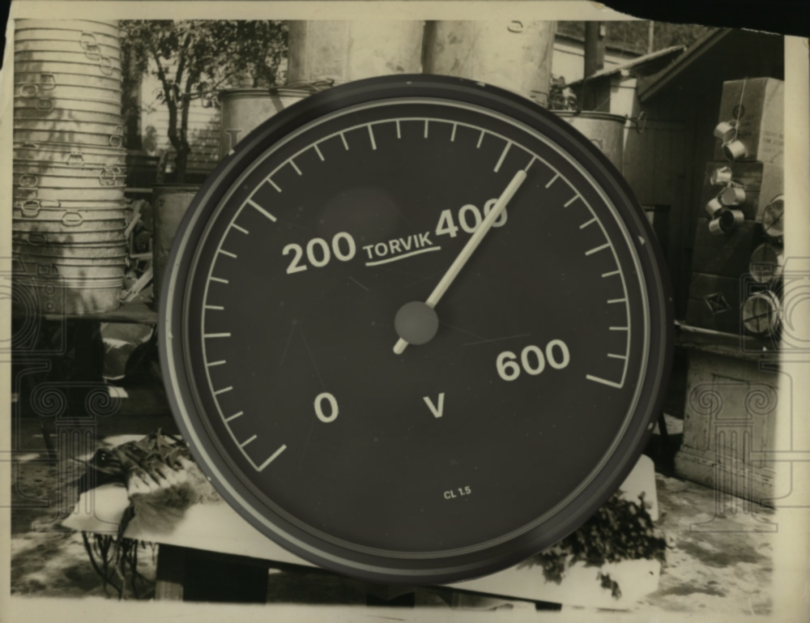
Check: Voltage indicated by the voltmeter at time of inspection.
420 V
